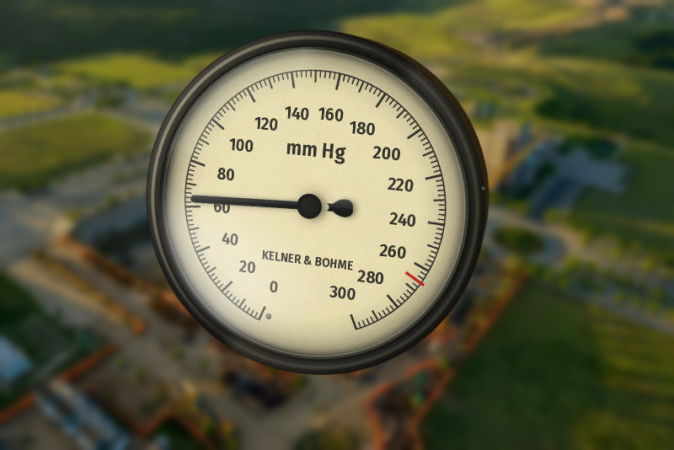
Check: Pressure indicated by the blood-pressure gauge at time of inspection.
64 mmHg
